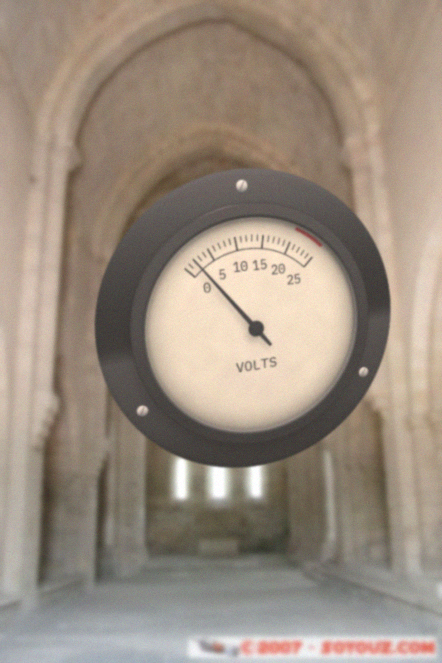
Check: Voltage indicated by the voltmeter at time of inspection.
2 V
